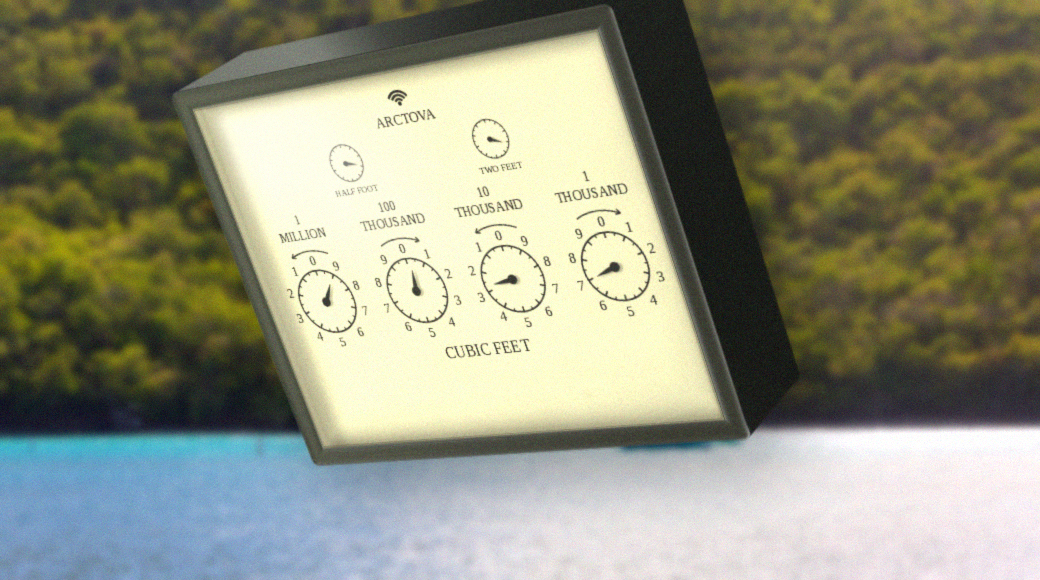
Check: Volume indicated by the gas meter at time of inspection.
902700 ft³
